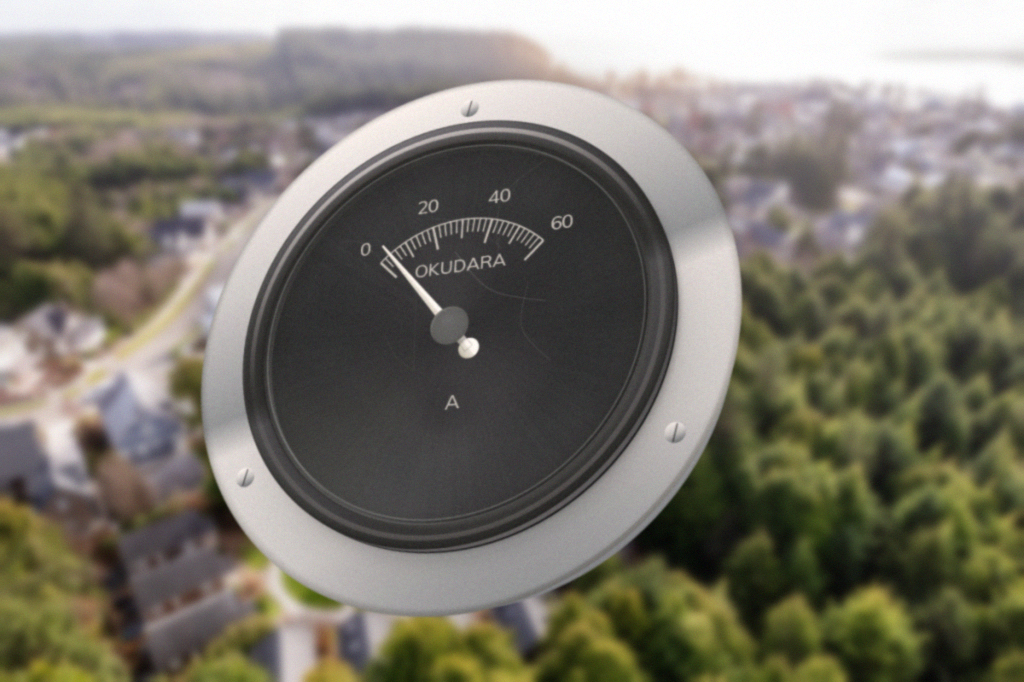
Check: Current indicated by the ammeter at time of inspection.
4 A
